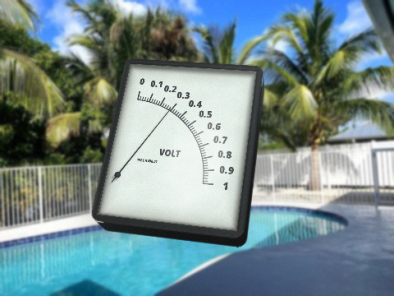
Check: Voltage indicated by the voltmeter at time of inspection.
0.3 V
